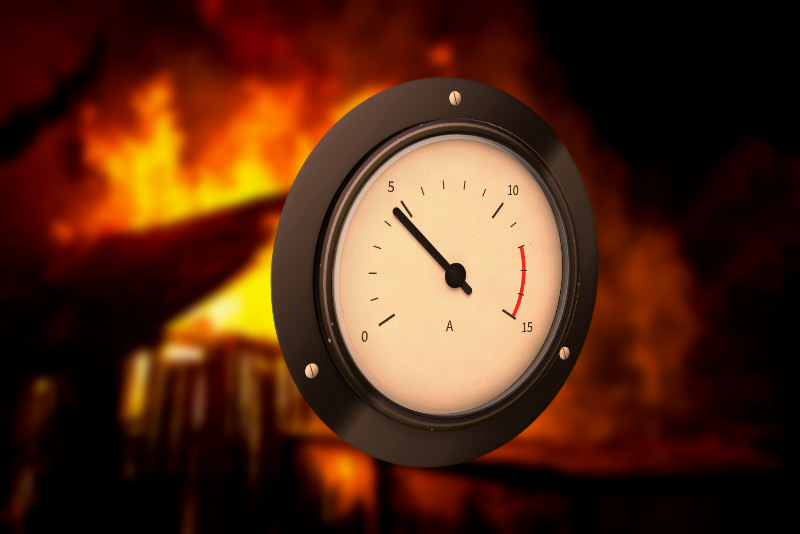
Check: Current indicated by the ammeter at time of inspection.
4.5 A
